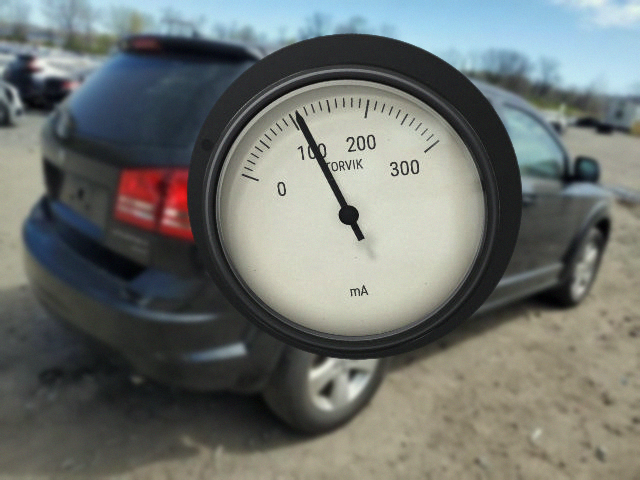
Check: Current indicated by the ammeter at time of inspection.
110 mA
